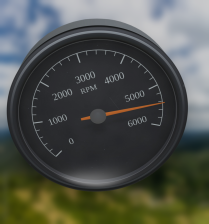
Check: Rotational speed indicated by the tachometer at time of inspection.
5400 rpm
